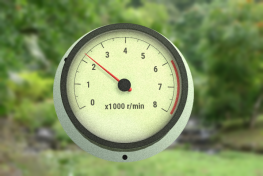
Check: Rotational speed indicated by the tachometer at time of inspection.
2250 rpm
